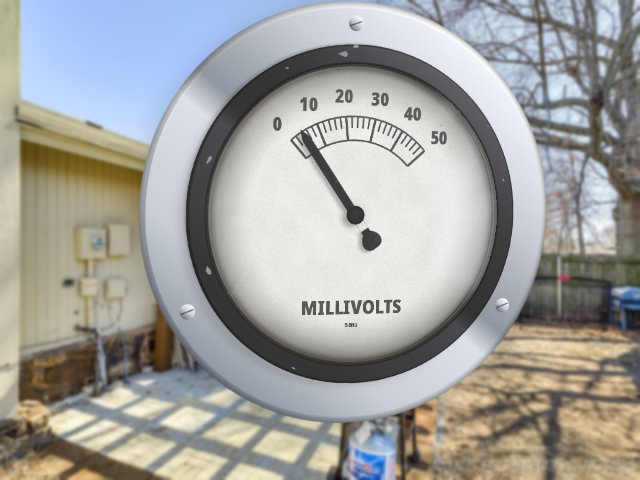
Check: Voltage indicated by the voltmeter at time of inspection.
4 mV
